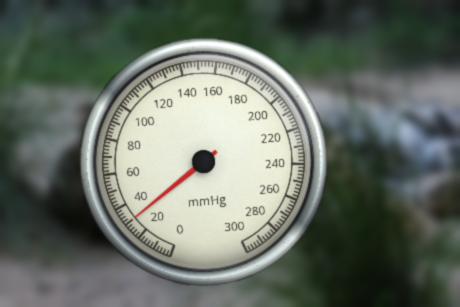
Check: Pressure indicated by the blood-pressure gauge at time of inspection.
30 mmHg
